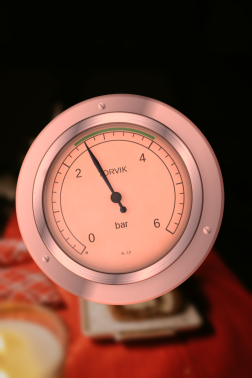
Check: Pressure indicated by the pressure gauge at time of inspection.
2.6 bar
